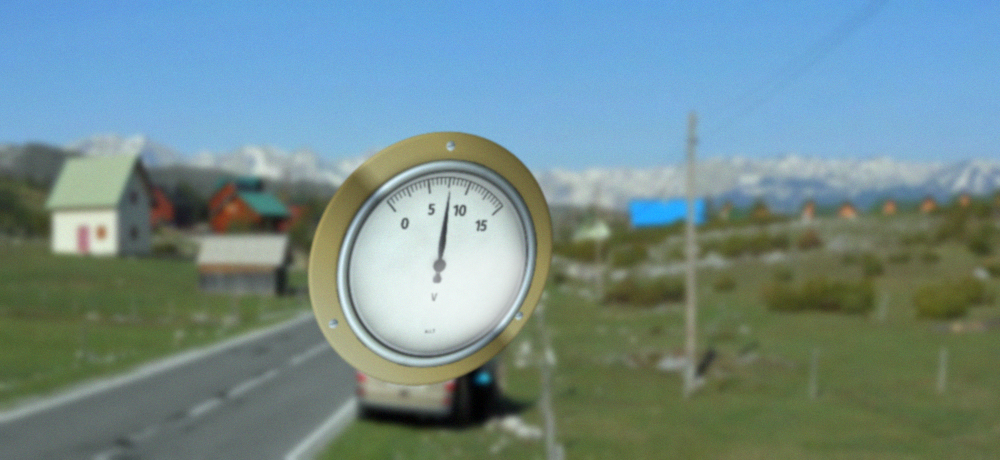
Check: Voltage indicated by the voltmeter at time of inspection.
7.5 V
